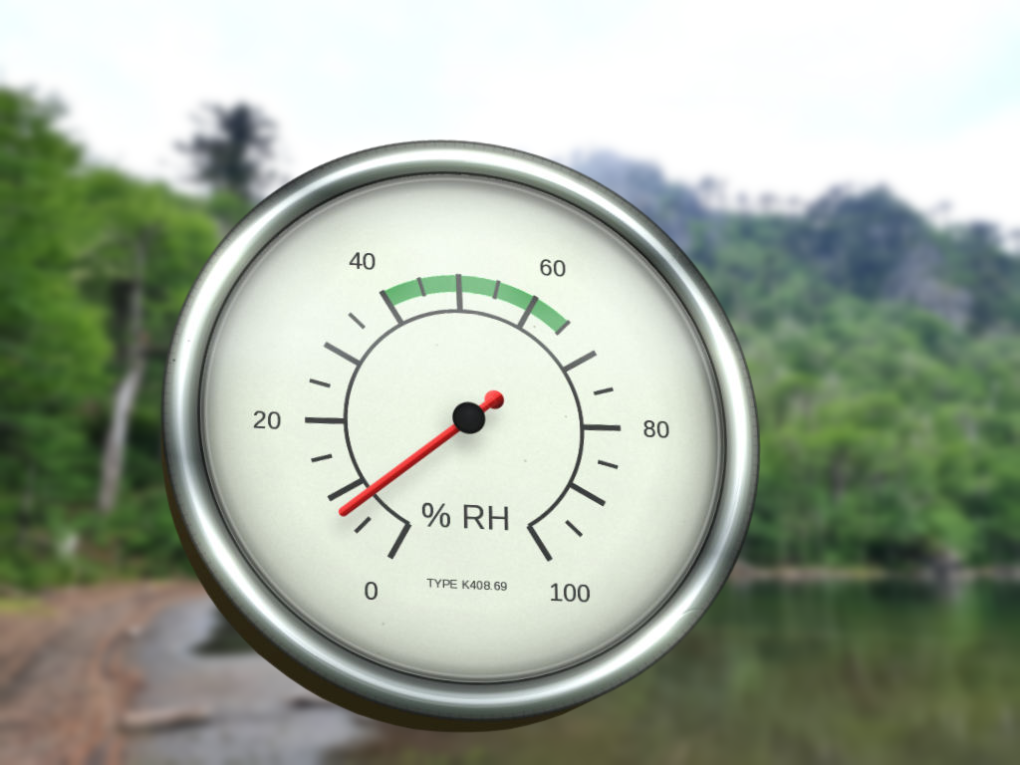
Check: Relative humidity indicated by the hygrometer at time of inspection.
7.5 %
